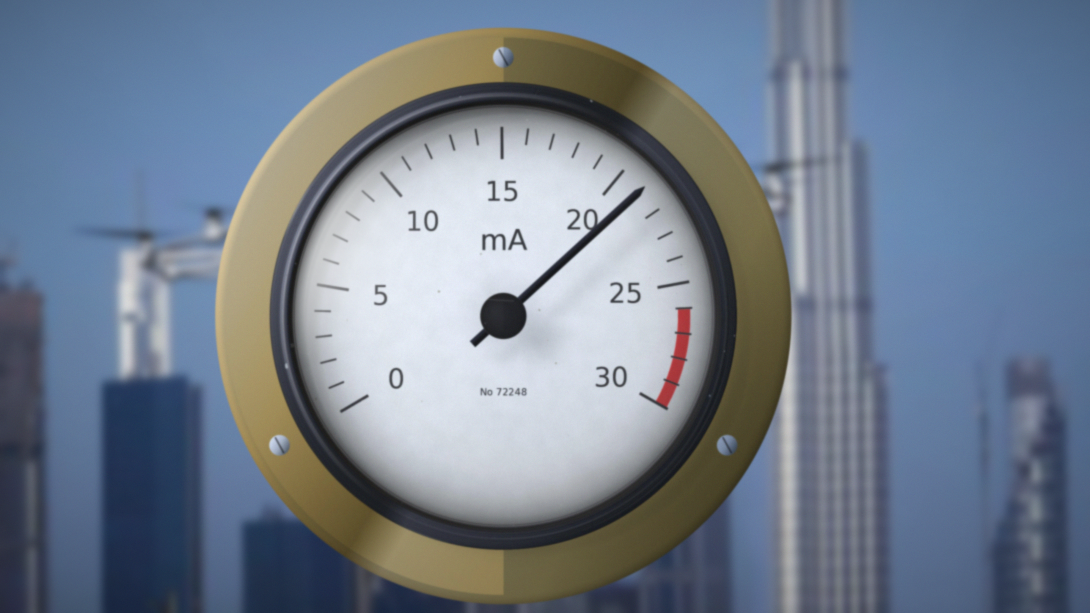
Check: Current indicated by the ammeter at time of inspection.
21 mA
